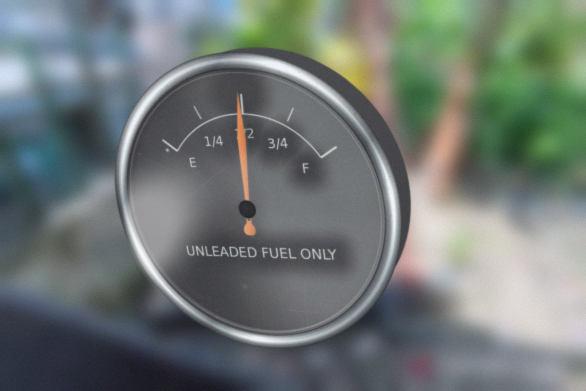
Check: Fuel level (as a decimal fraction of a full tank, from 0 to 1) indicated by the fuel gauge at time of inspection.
0.5
